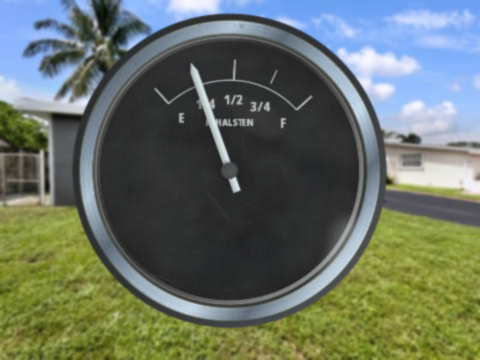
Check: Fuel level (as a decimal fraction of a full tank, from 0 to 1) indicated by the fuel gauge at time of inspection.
0.25
